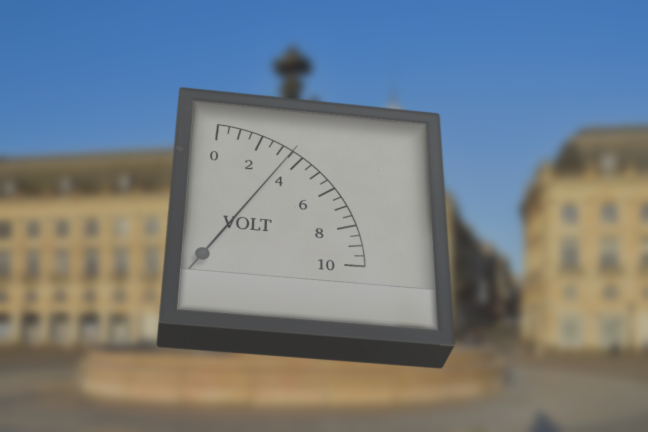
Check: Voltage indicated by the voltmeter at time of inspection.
3.5 V
